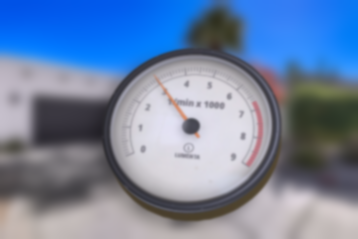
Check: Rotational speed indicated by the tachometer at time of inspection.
3000 rpm
